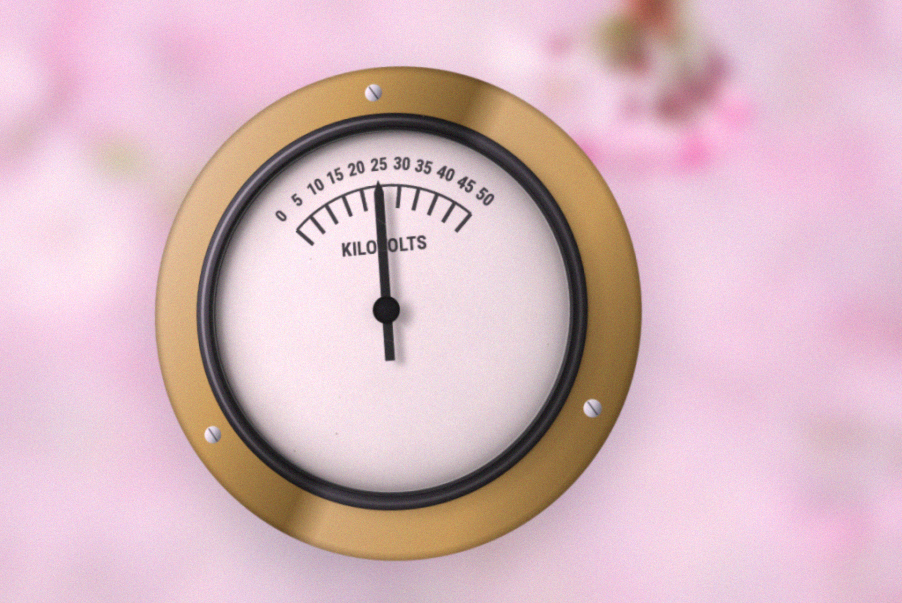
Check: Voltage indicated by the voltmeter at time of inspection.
25 kV
